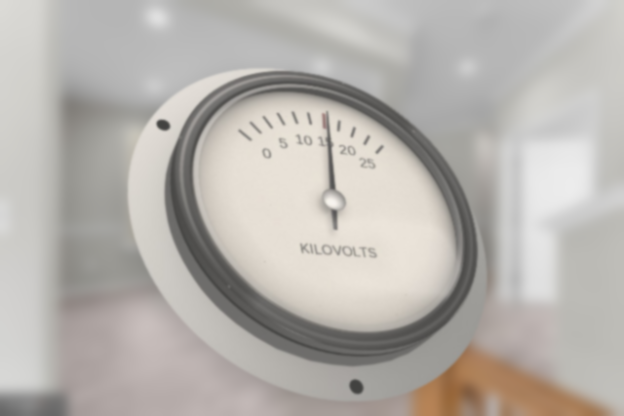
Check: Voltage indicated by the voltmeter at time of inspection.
15 kV
